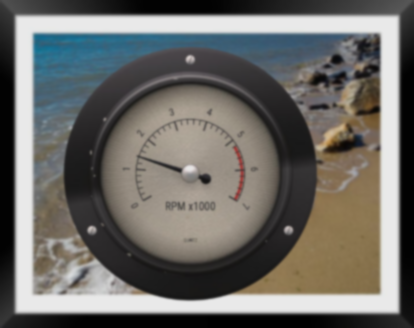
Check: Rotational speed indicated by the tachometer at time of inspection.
1400 rpm
